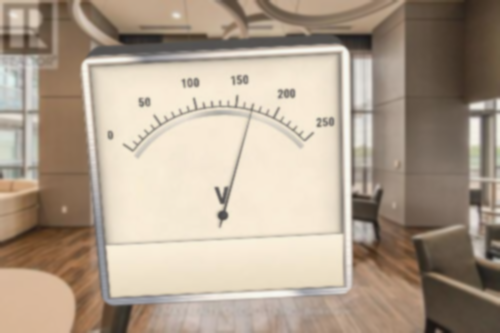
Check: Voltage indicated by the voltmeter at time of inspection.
170 V
